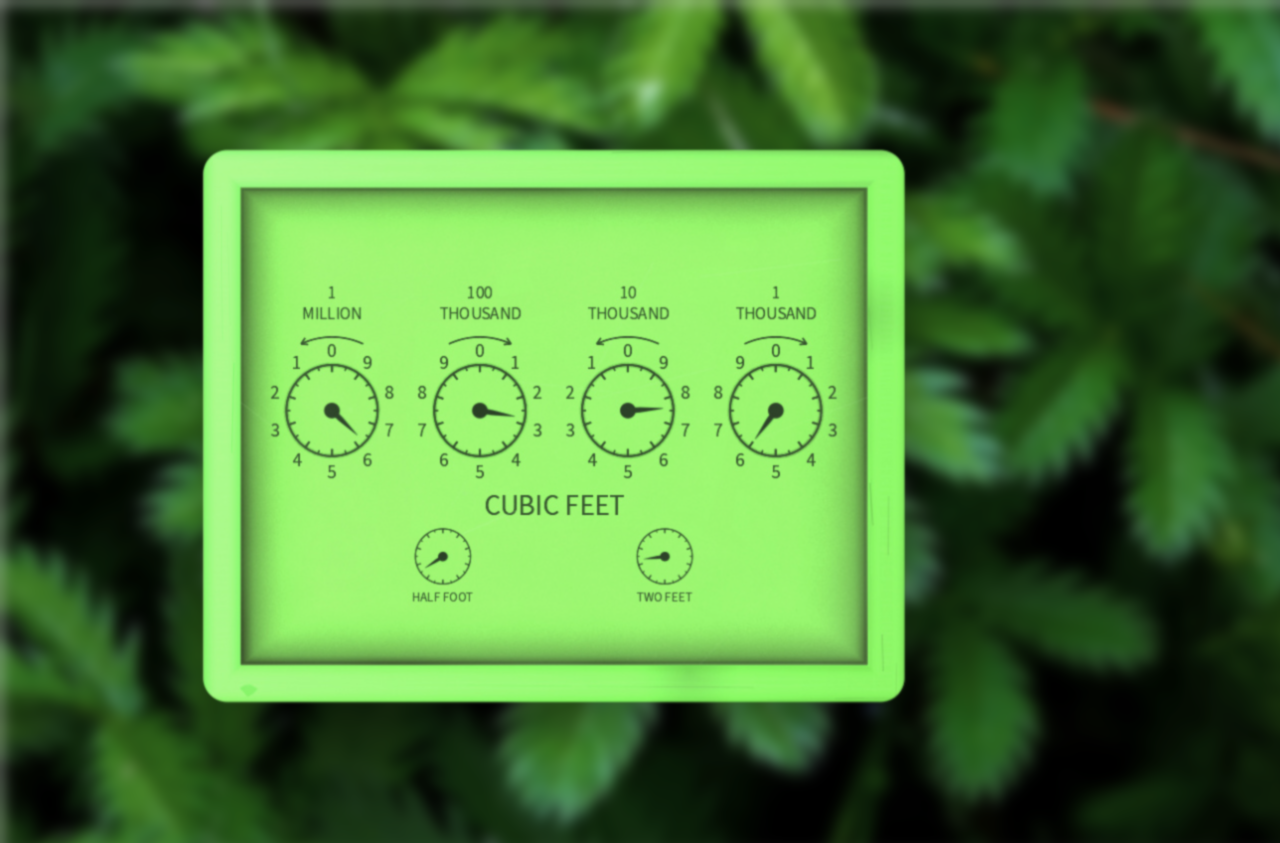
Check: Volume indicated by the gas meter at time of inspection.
627600 ft³
